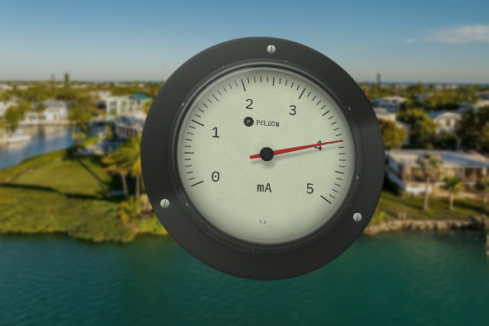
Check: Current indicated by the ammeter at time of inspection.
4 mA
